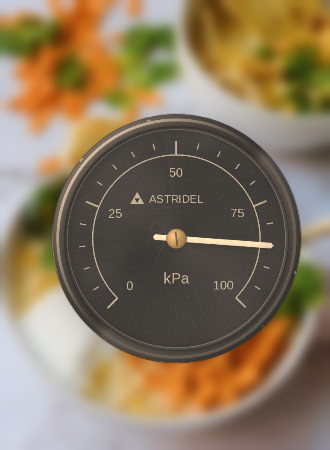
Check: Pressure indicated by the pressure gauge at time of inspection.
85 kPa
